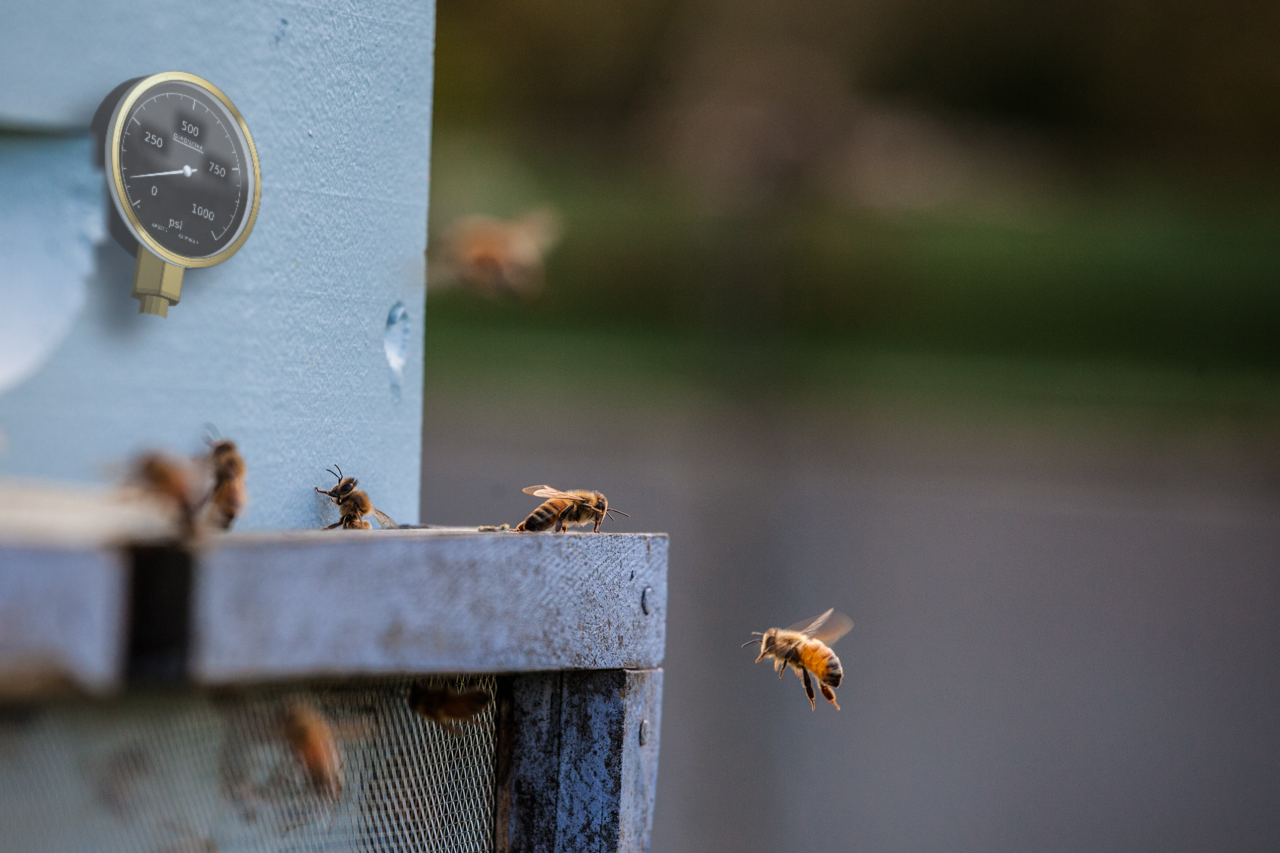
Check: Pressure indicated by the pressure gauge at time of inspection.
75 psi
